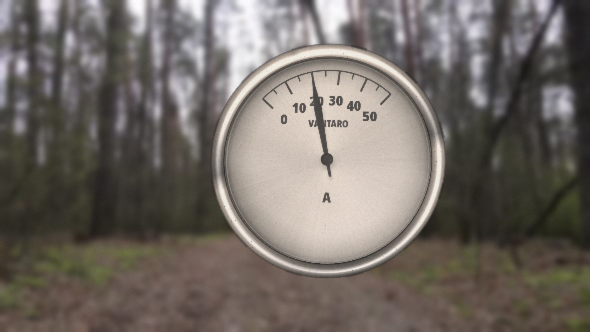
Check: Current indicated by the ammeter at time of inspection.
20 A
